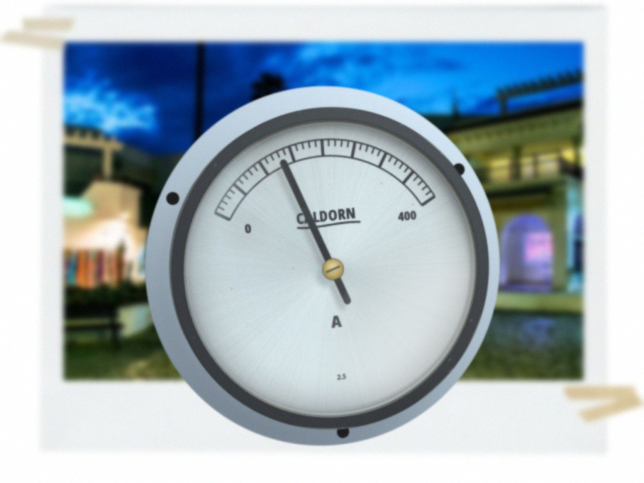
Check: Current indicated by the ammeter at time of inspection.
130 A
